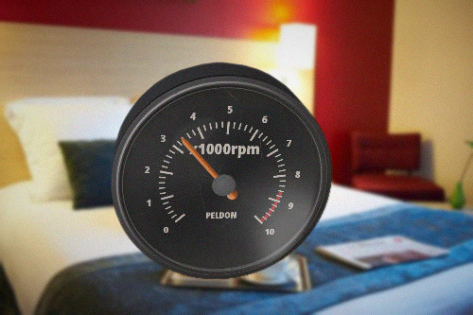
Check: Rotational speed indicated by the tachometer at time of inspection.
3400 rpm
